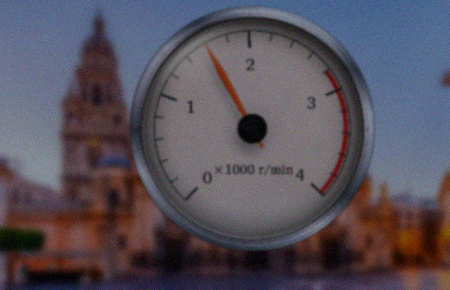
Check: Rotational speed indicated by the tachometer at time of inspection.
1600 rpm
